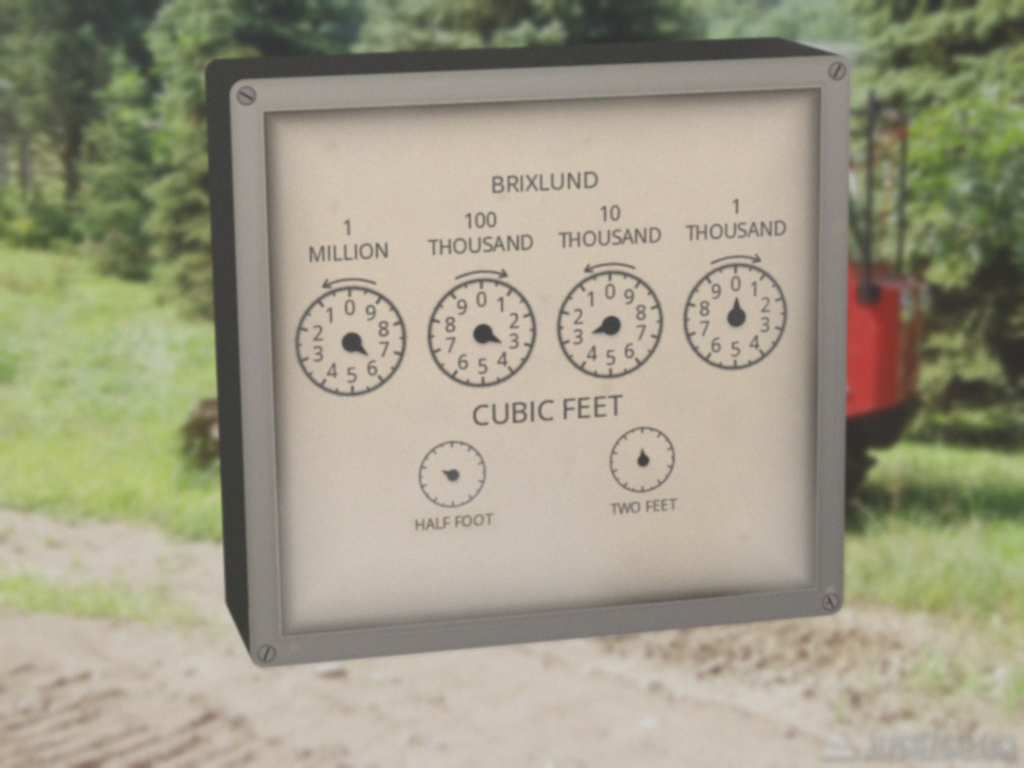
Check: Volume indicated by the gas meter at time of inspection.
633000 ft³
